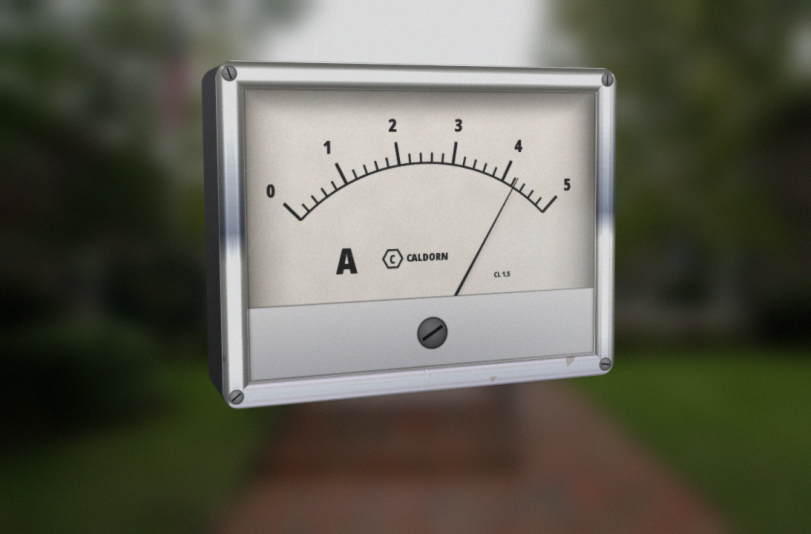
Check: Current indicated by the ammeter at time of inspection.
4.2 A
